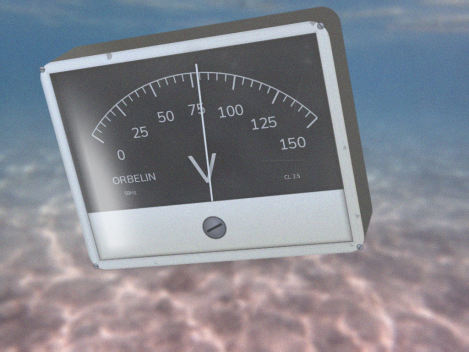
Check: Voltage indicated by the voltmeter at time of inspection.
80 V
